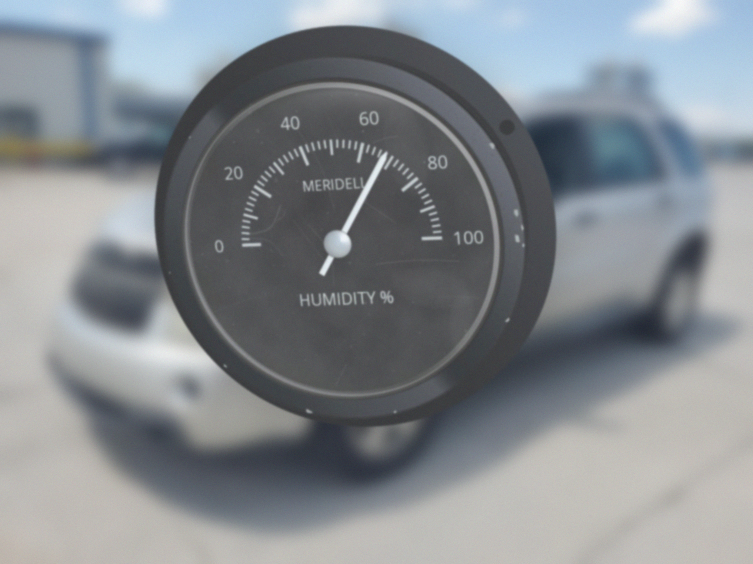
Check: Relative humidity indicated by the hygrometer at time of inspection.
68 %
